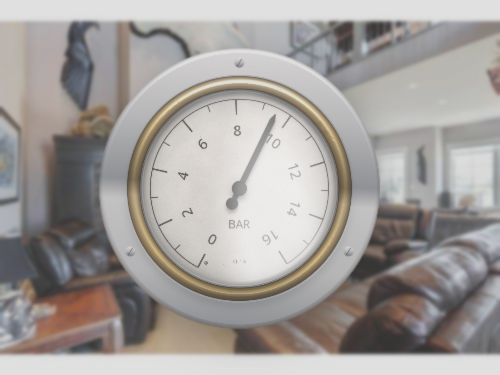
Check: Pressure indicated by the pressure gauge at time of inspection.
9.5 bar
